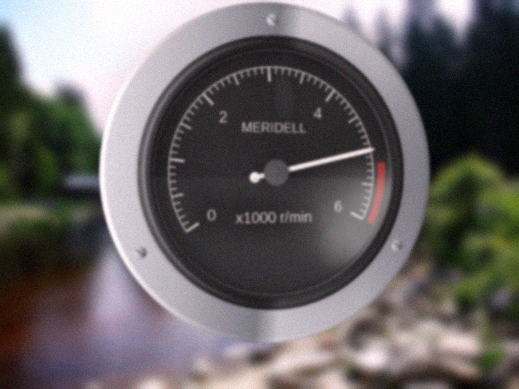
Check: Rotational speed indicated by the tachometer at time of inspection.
5000 rpm
